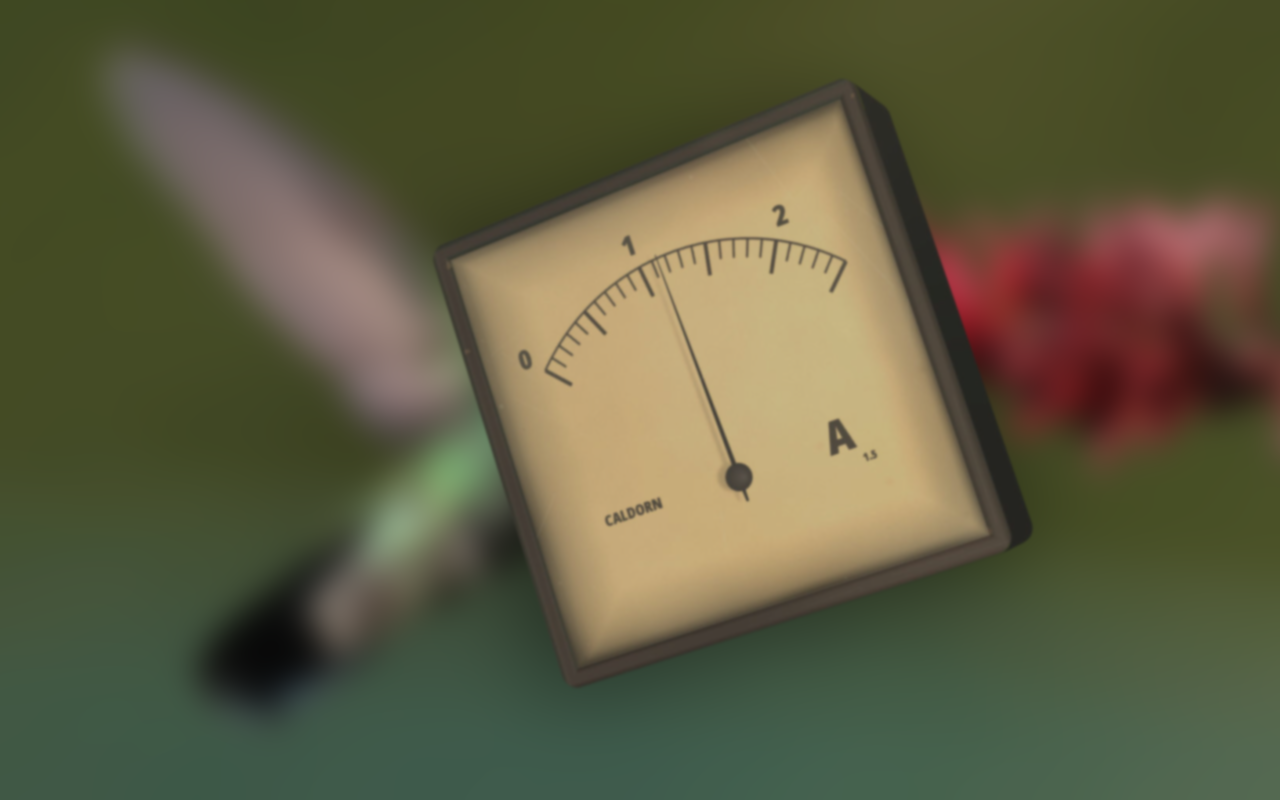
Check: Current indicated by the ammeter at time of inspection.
1.15 A
